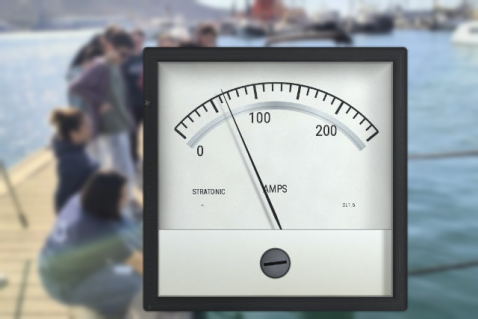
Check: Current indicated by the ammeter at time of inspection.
65 A
